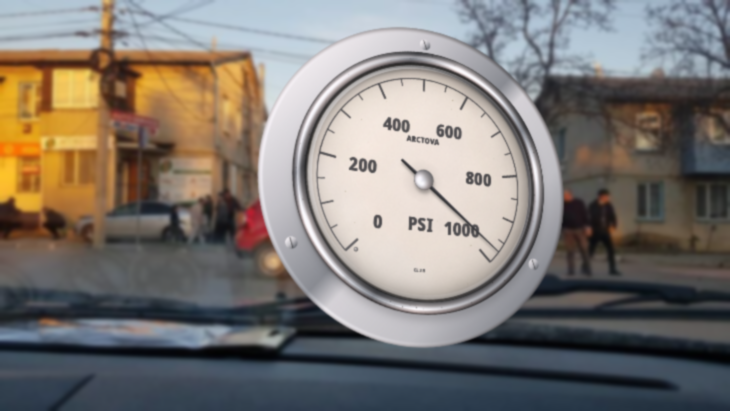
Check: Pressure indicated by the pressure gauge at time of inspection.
975 psi
